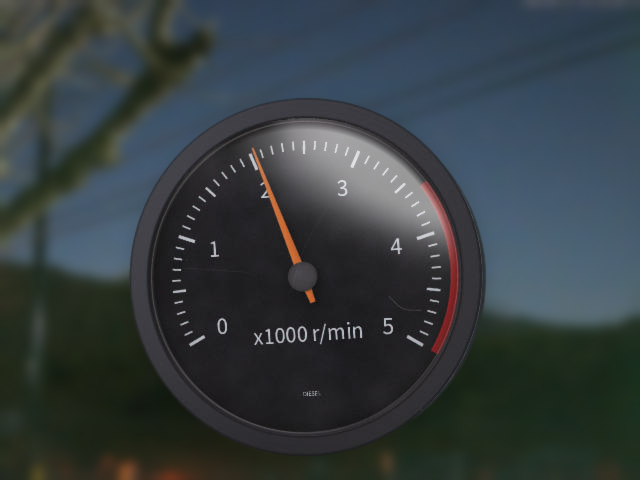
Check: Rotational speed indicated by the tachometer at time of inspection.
2050 rpm
